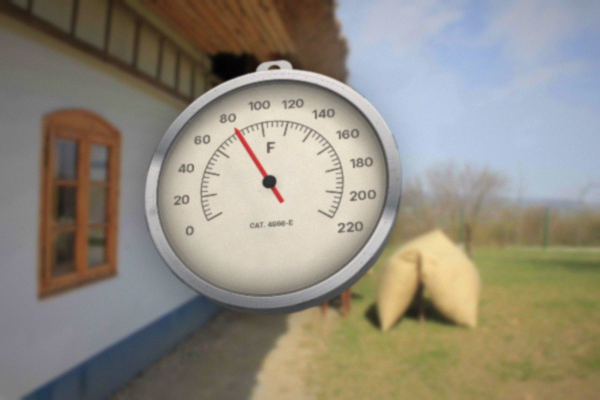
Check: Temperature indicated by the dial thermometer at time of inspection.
80 °F
